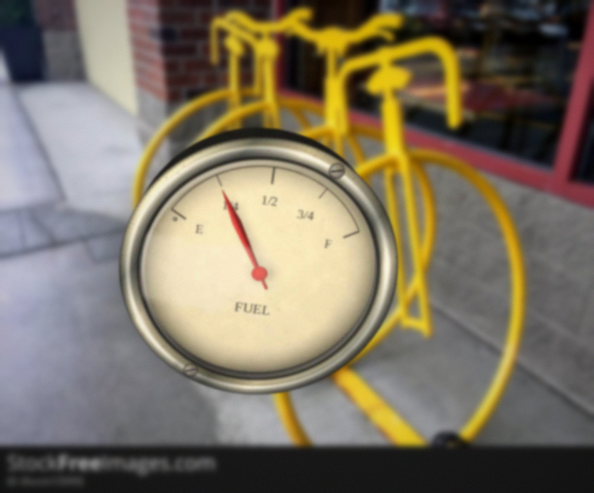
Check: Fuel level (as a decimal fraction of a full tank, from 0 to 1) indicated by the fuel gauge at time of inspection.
0.25
